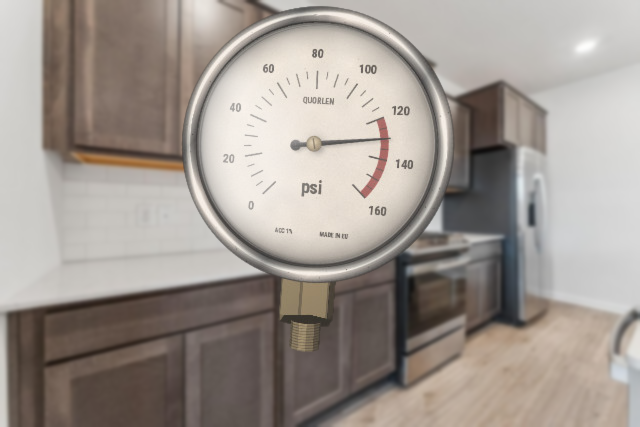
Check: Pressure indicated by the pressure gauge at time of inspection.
130 psi
